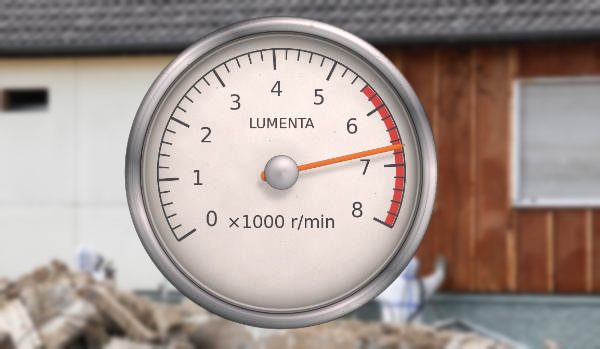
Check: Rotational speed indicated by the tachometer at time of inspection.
6700 rpm
